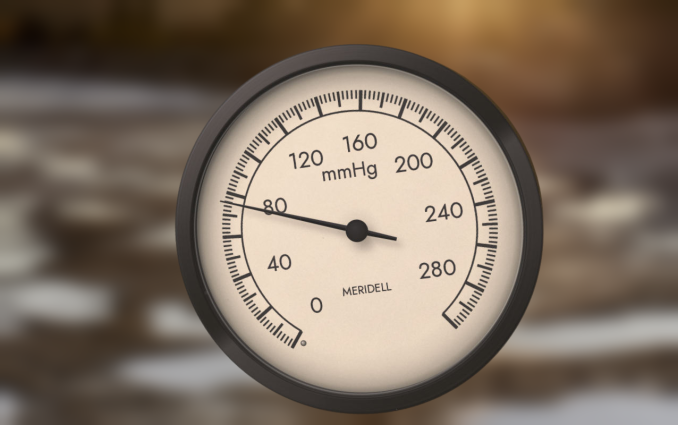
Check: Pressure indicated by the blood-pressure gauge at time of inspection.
76 mmHg
